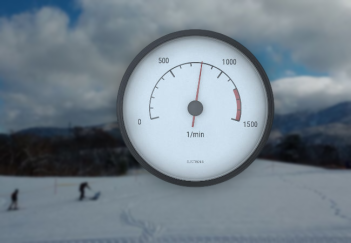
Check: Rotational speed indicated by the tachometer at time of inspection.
800 rpm
